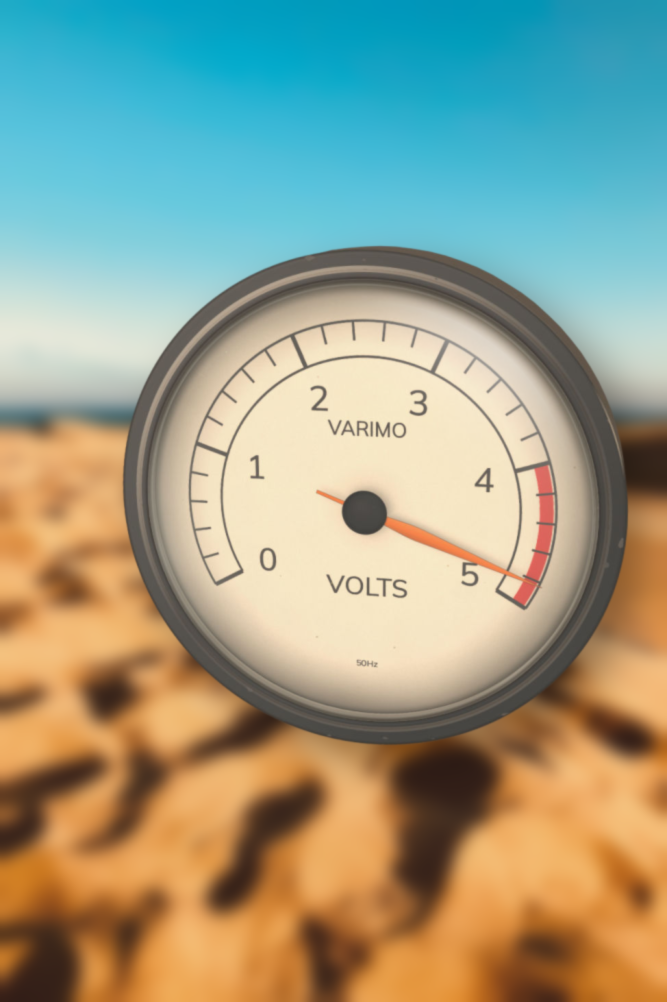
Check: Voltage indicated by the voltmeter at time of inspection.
4.8 V
